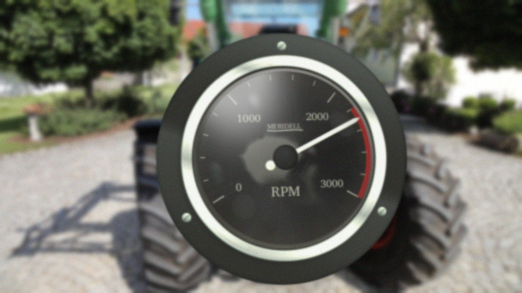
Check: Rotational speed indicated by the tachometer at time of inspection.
2300 rpm
